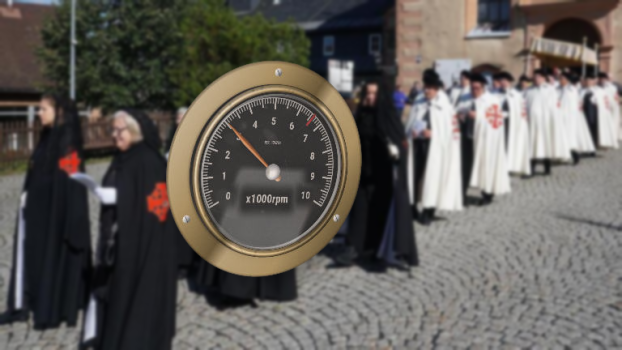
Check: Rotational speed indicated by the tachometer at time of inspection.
3000 rpm
